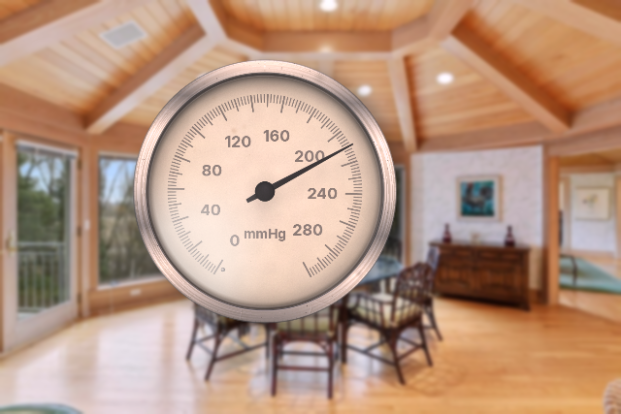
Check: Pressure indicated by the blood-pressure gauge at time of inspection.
210 mmHg
